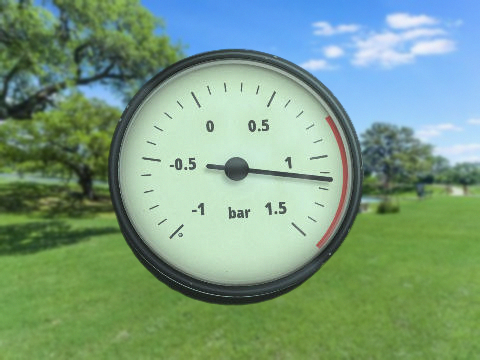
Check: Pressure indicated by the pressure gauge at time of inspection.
1.15 bar
